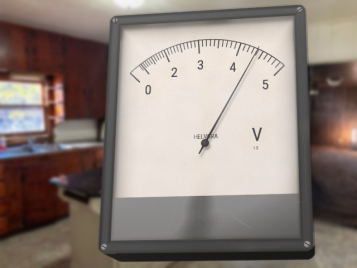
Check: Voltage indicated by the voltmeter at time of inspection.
4.4 V
